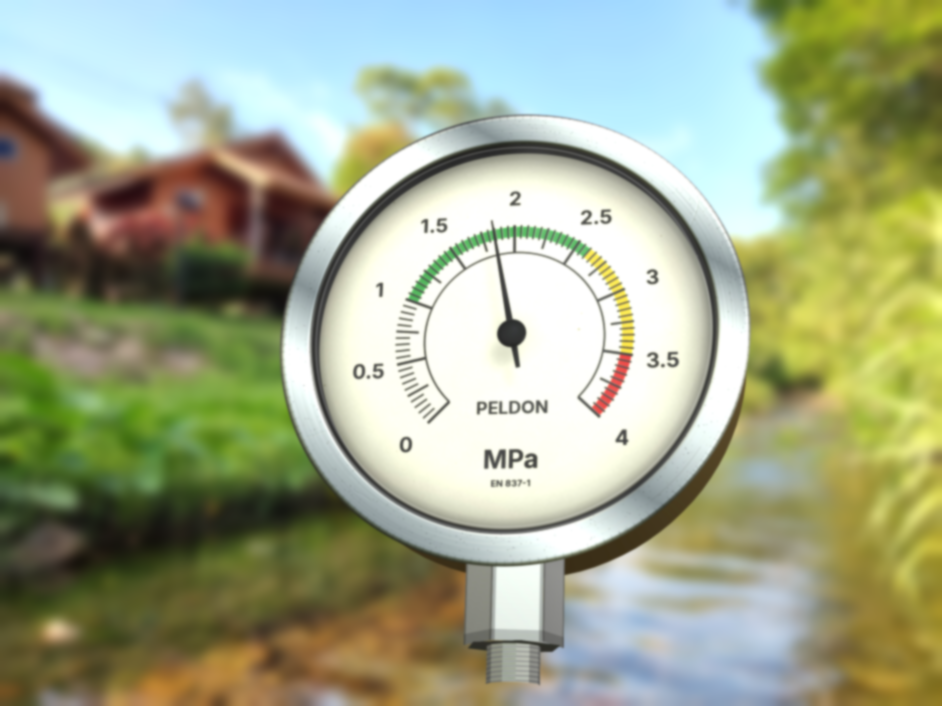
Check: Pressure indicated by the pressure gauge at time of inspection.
1.85 MPa
